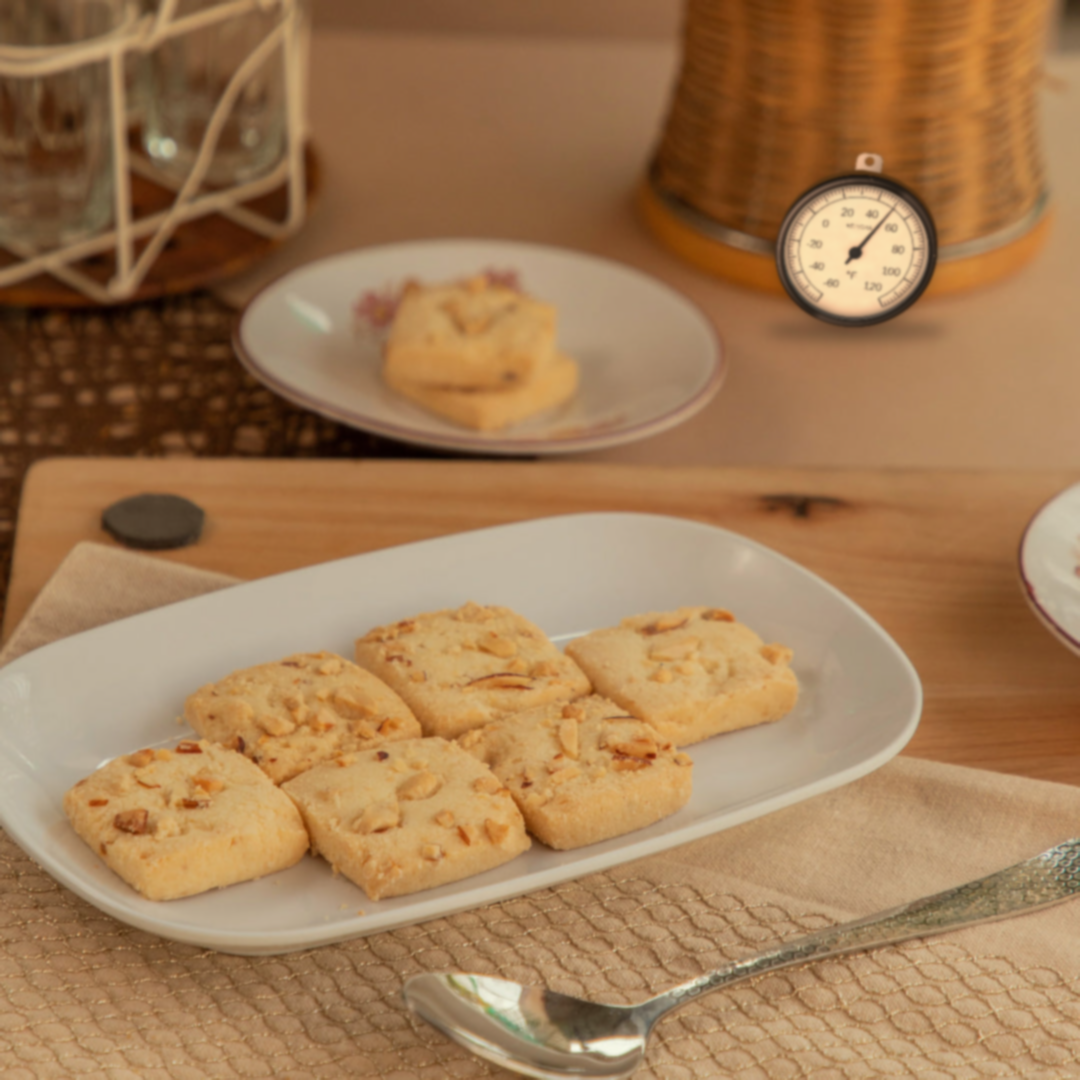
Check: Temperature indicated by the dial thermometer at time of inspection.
50 °F
